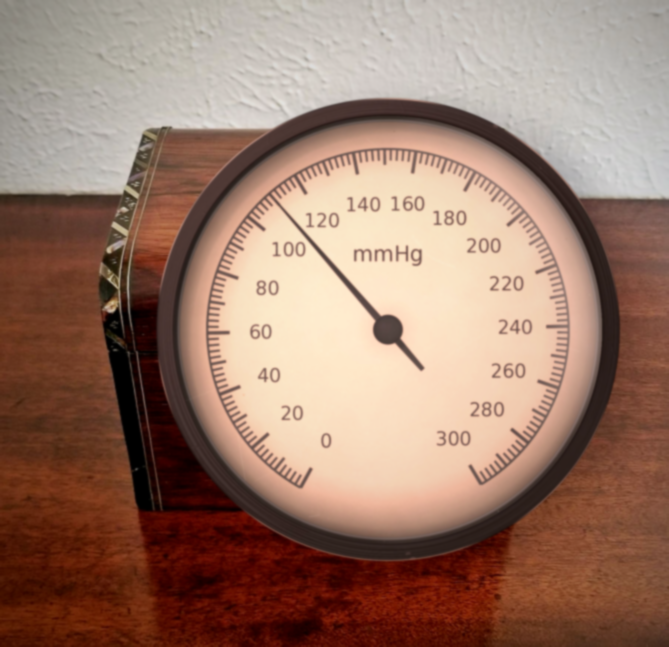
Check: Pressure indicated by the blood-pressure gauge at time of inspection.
110 mmHg
